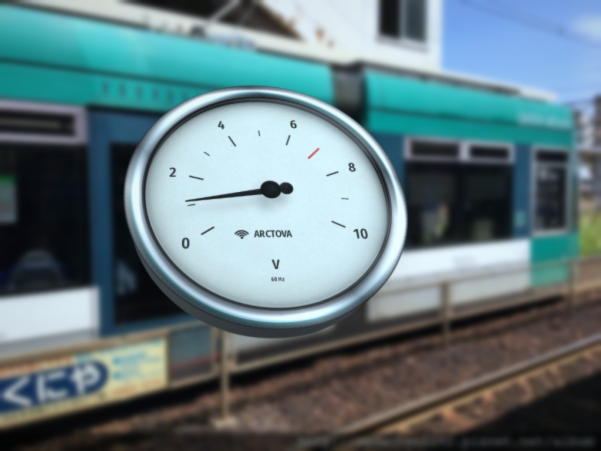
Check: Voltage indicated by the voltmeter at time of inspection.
1 V
